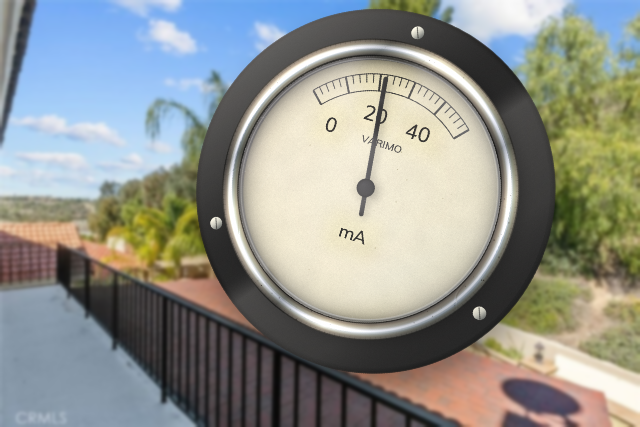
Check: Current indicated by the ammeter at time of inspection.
22 mA
